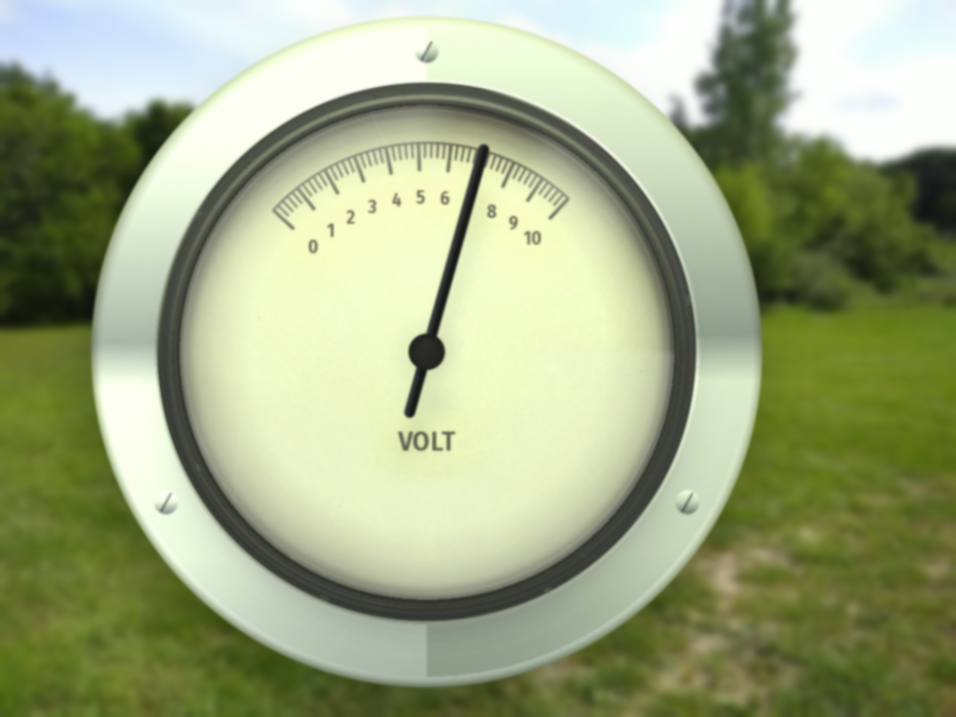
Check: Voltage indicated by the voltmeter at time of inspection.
7 V
